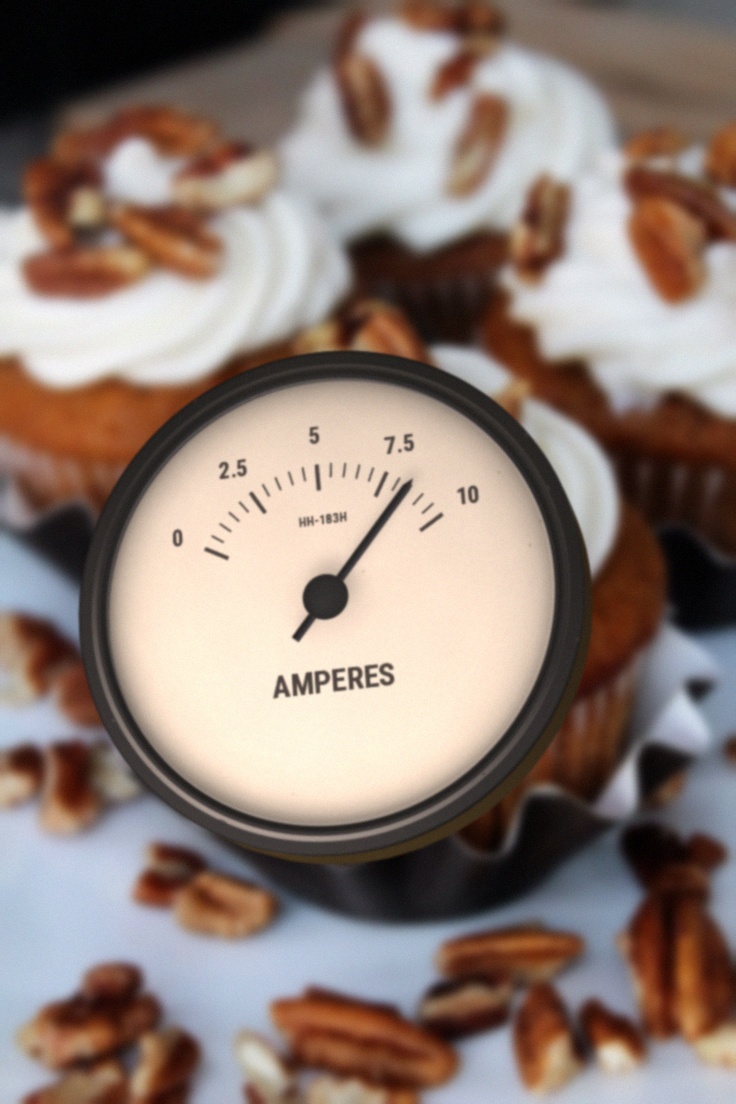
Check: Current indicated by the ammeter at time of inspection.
8.5 A
